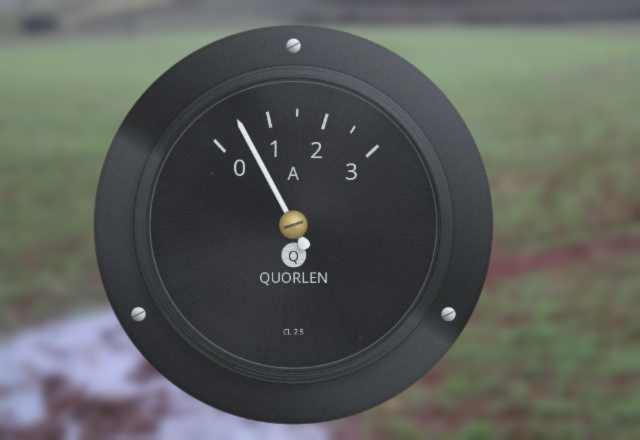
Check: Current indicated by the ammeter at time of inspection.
0.5 A
